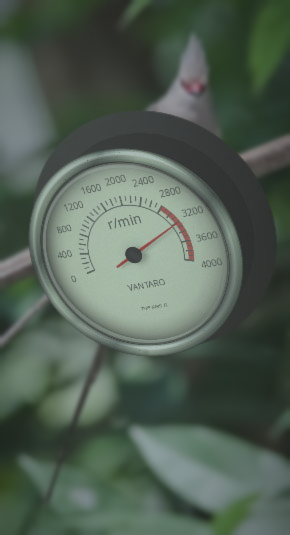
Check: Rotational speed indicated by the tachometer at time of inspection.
3200 rpm
